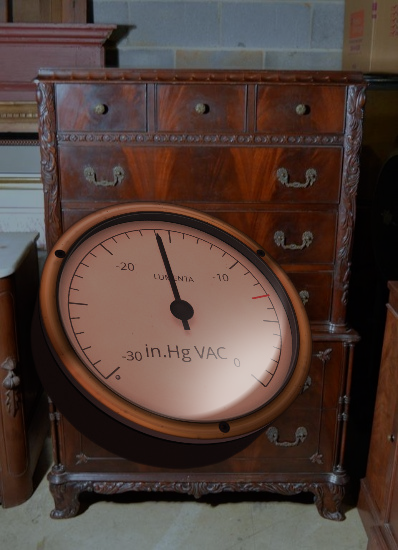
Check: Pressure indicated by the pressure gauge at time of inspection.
-16 inHg
